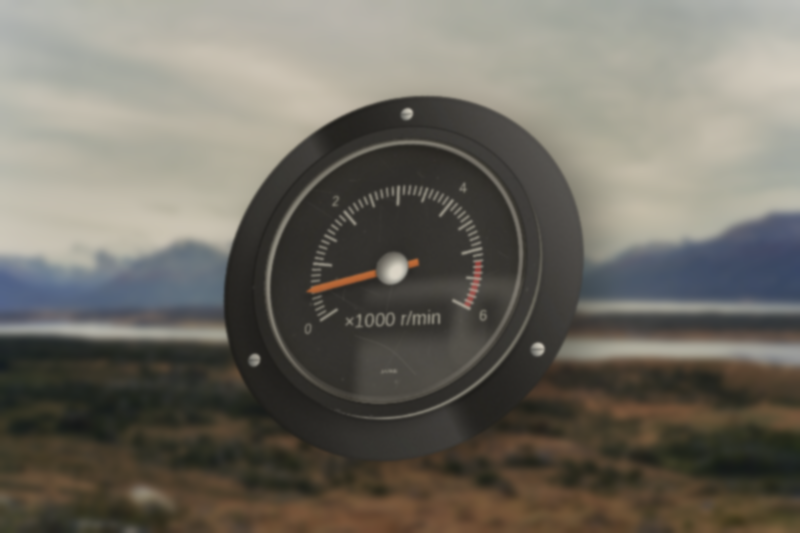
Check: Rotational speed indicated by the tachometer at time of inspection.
500 rpm
